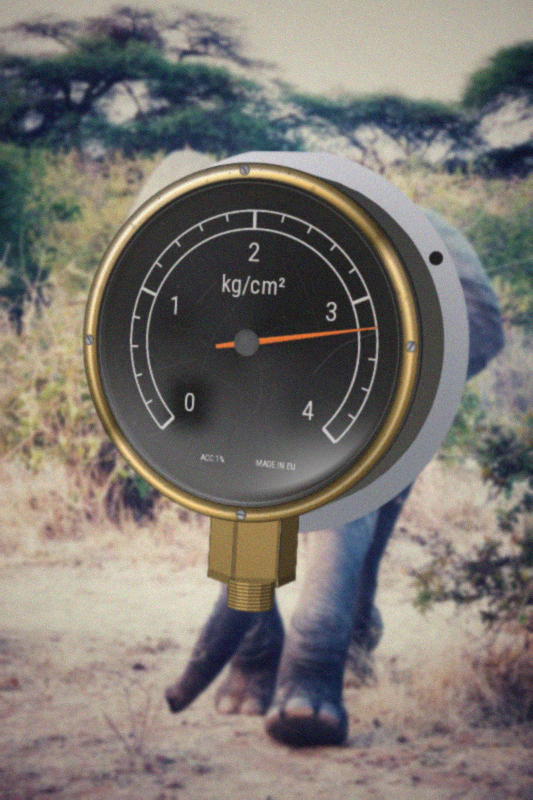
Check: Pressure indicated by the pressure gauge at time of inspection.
3.2 kg/cm²
